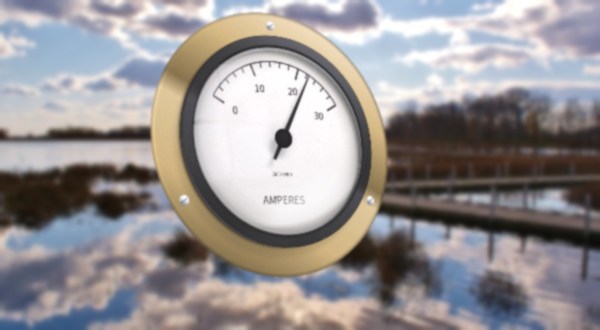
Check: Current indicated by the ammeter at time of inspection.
22 A
